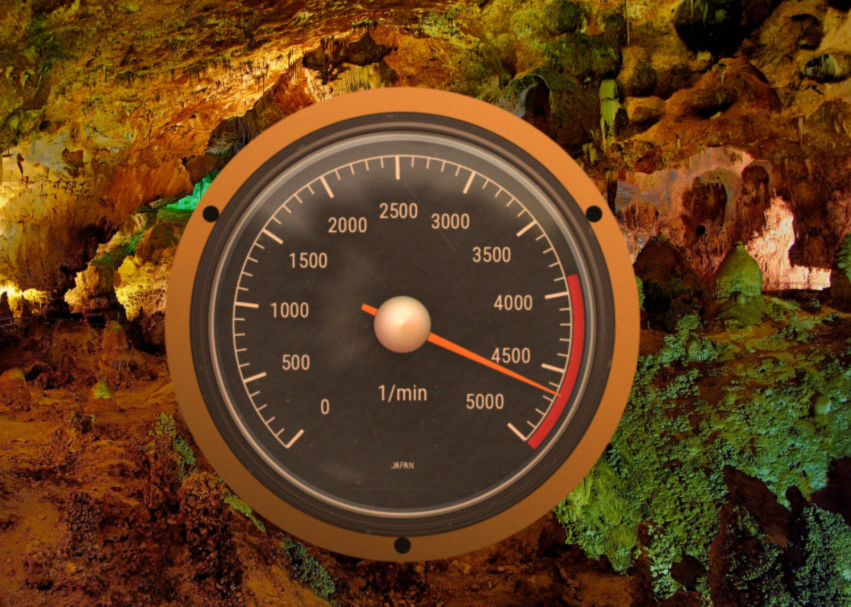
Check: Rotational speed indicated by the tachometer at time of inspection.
4650 rpm
